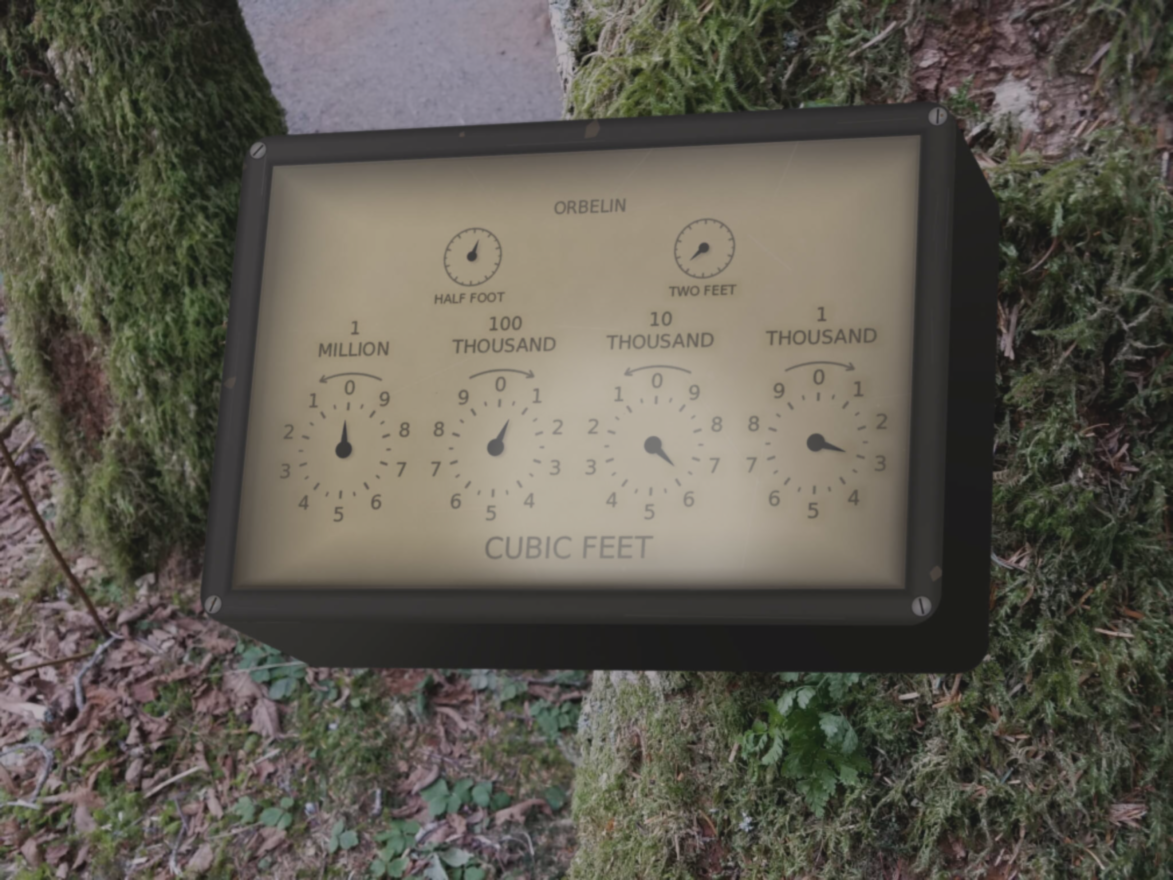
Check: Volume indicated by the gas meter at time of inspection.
6300 ft³
